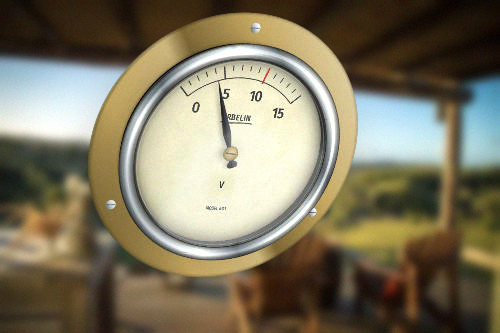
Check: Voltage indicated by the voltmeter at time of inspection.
4 V
